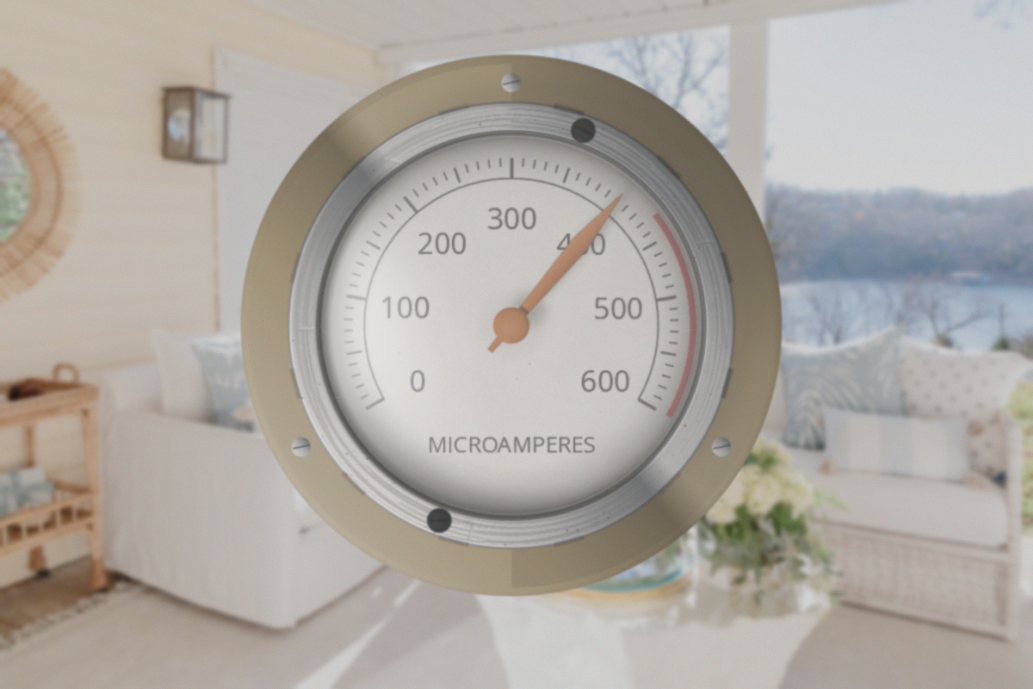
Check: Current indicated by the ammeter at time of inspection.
400 µA
